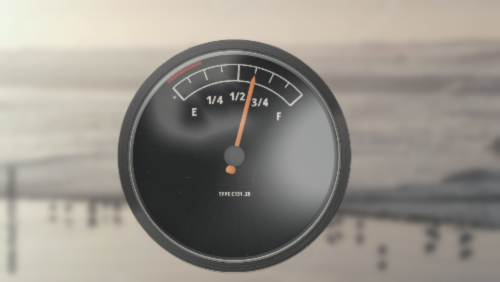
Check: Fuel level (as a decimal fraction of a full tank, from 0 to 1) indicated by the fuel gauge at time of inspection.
0.625
